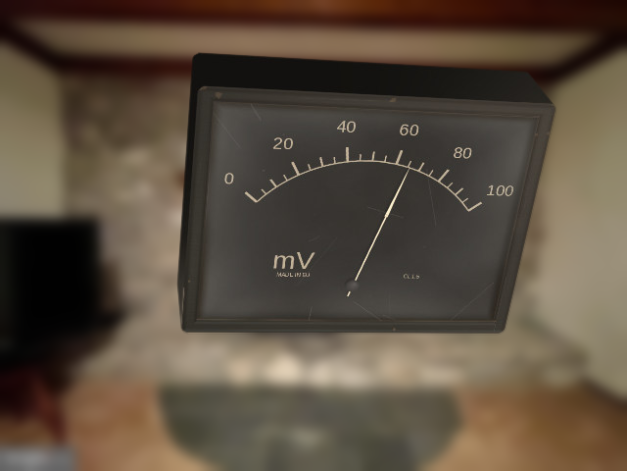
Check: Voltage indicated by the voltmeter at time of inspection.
65 mV
